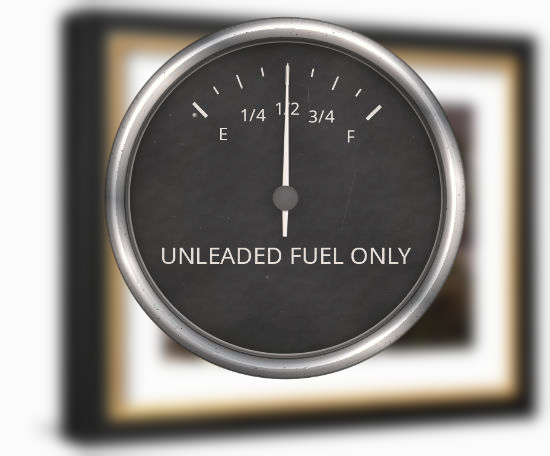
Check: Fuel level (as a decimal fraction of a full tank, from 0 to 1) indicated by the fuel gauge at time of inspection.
0.5
